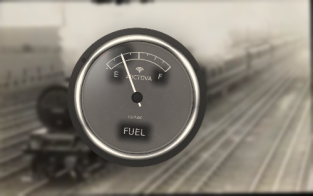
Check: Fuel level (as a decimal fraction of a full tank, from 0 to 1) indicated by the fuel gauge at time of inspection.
0.25
